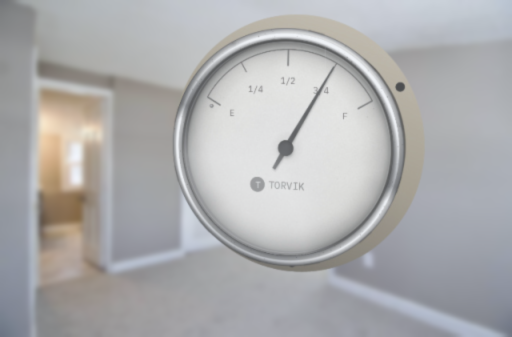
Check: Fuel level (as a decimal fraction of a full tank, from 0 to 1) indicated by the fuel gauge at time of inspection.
0.75
